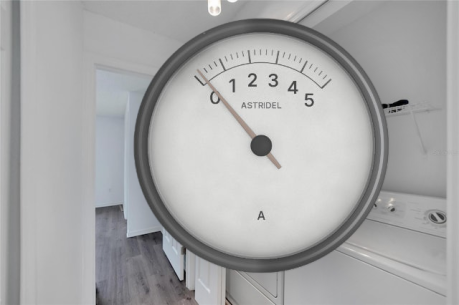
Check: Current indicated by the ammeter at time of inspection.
0.2 A
